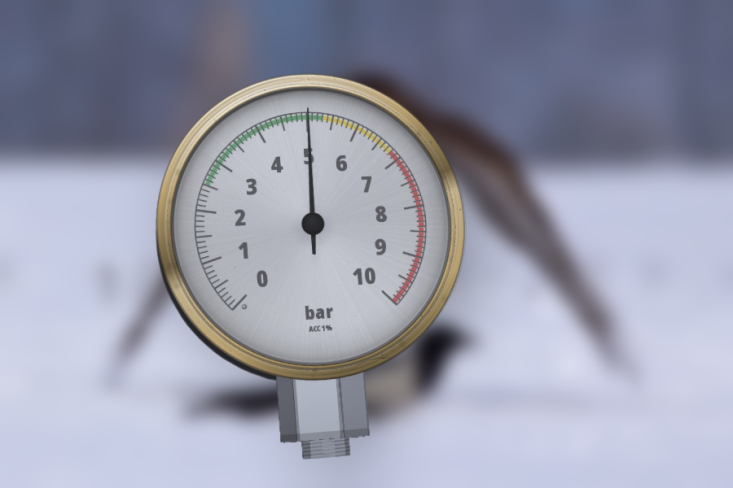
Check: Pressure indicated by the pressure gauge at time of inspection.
5 bar
